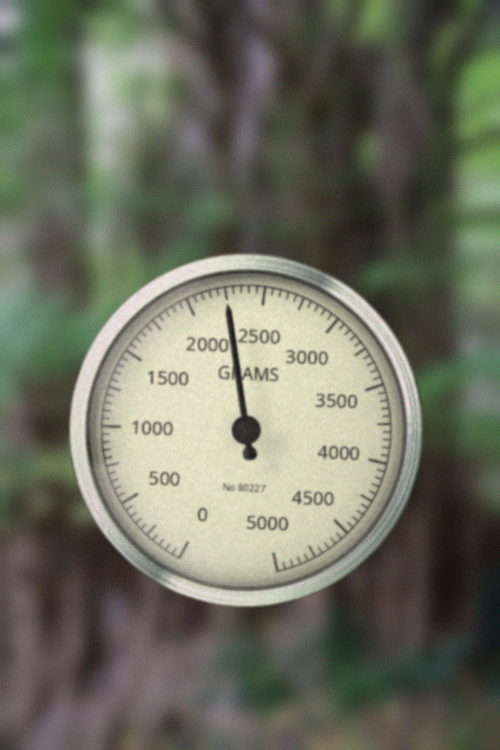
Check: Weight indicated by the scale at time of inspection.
2250 g
